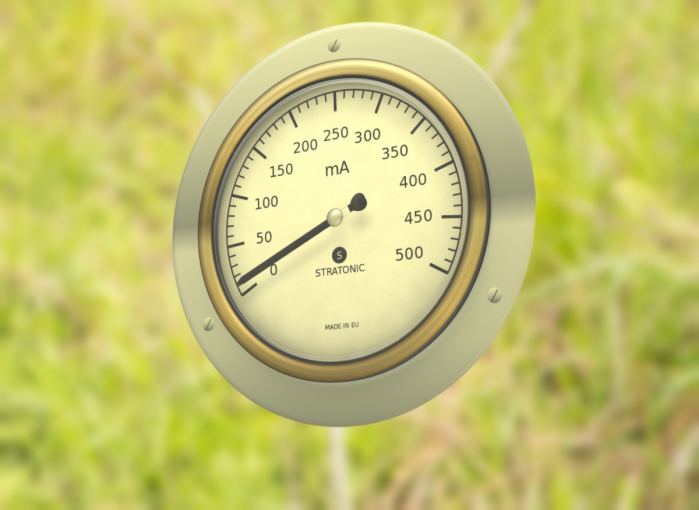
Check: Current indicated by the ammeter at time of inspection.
10 mA
